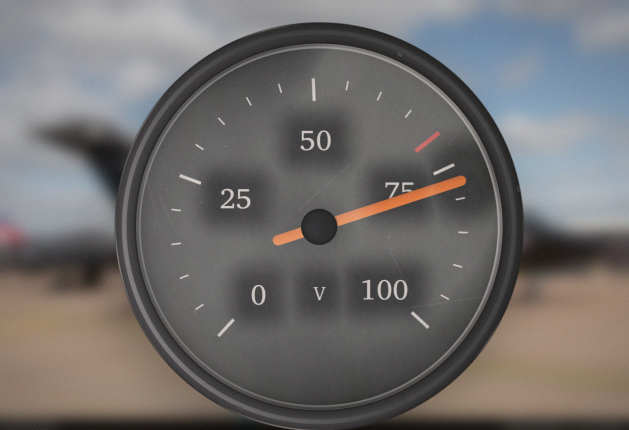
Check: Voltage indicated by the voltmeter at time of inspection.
77.5 V
